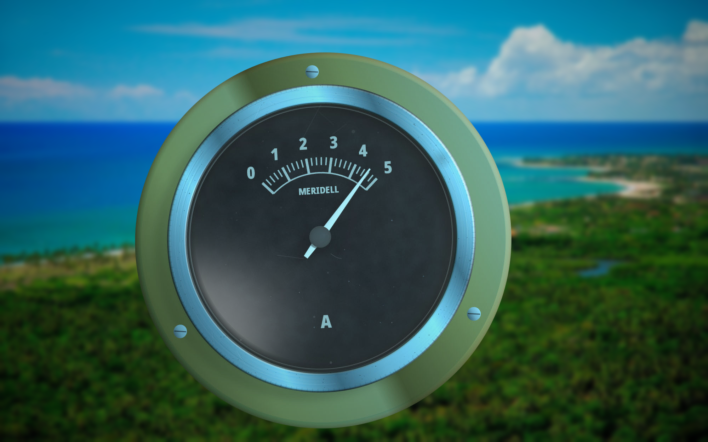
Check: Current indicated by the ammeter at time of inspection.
4.6 A
